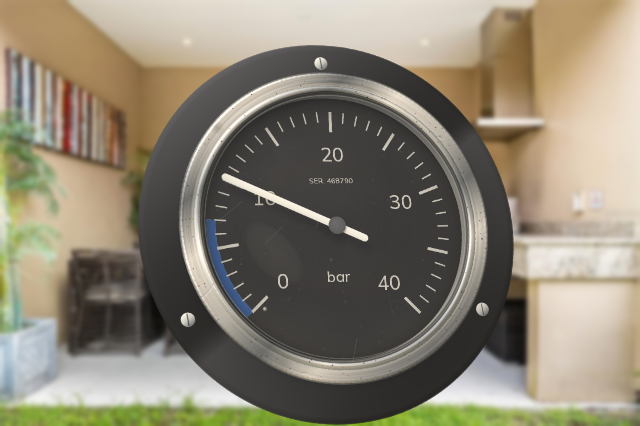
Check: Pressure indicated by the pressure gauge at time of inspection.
10 bar
